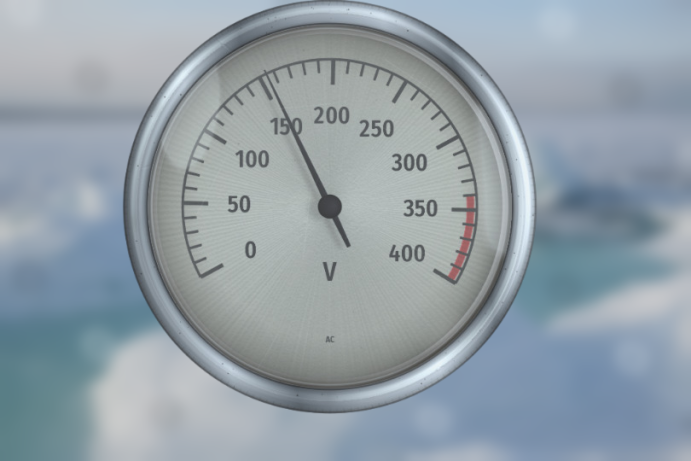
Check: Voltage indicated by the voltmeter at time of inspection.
155 V
